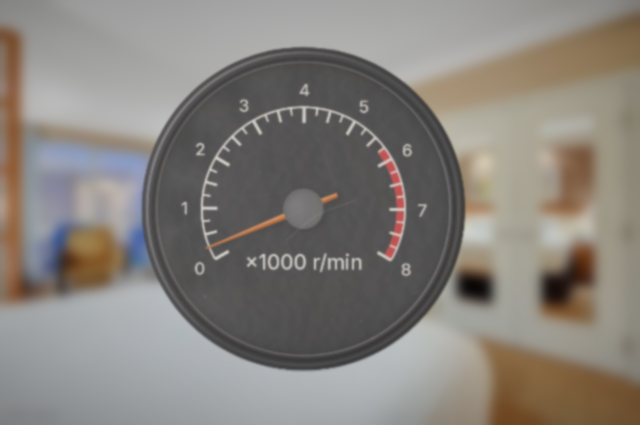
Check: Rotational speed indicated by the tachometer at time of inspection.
250 rpm
